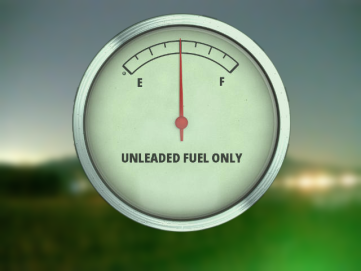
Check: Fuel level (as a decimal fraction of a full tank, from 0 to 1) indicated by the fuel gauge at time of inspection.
0.5
